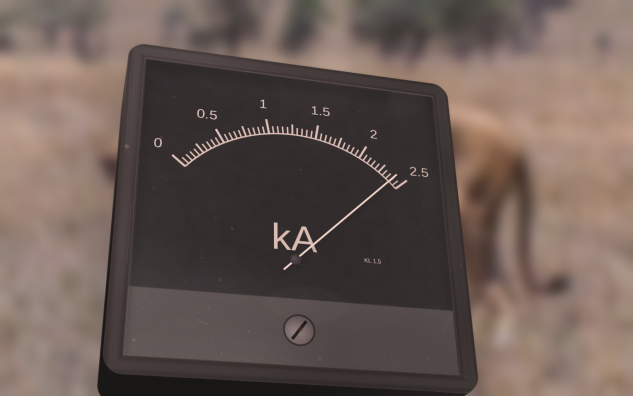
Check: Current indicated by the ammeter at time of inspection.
2.4 kA
